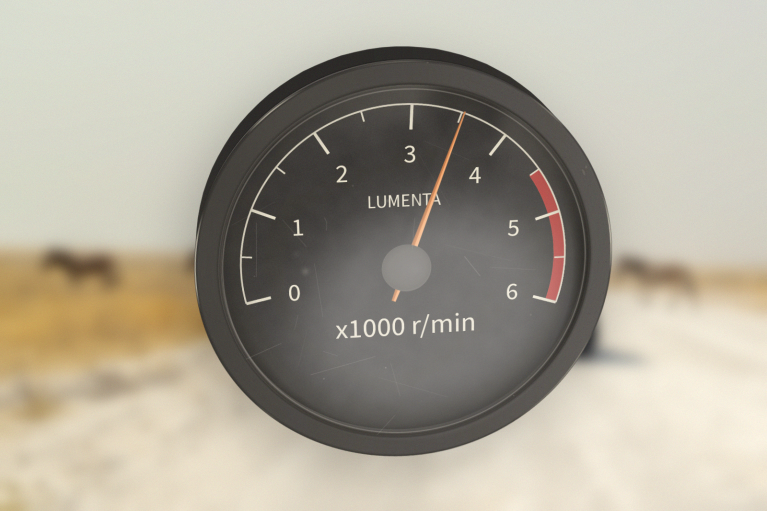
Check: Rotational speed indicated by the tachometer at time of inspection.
3500 rpm
